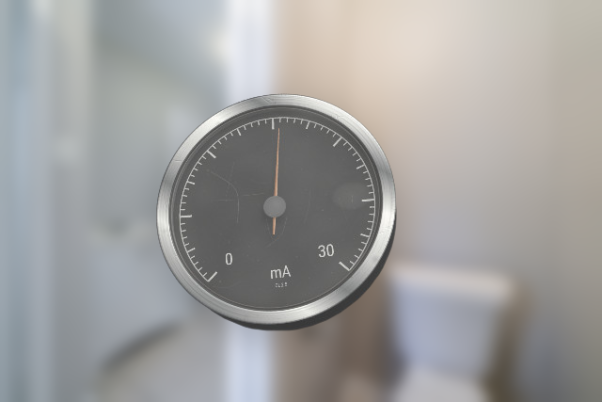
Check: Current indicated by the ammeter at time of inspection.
15.5 mA
